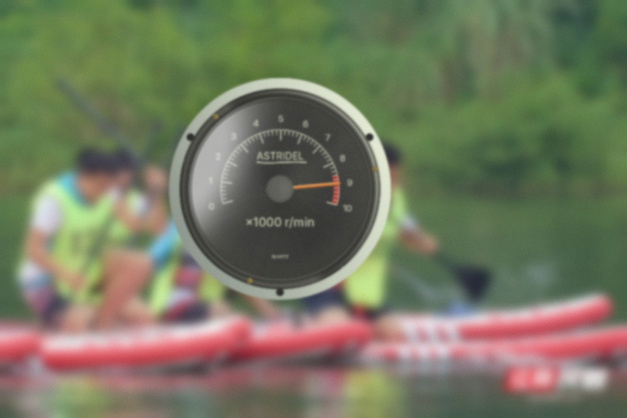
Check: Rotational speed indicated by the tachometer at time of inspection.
9000 rpm
